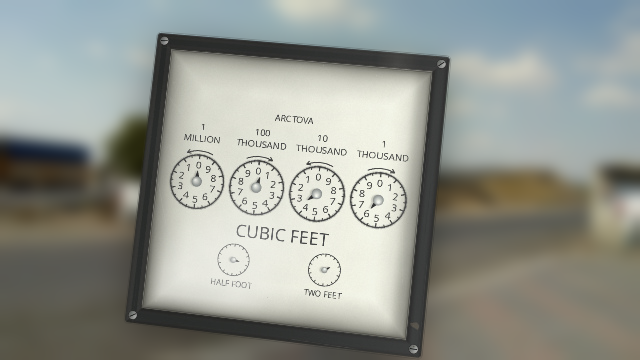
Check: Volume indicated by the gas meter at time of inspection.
3600 ft³
